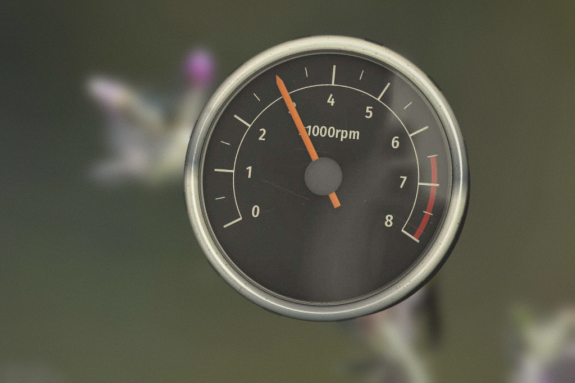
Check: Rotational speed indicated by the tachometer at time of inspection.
3000 rpm
